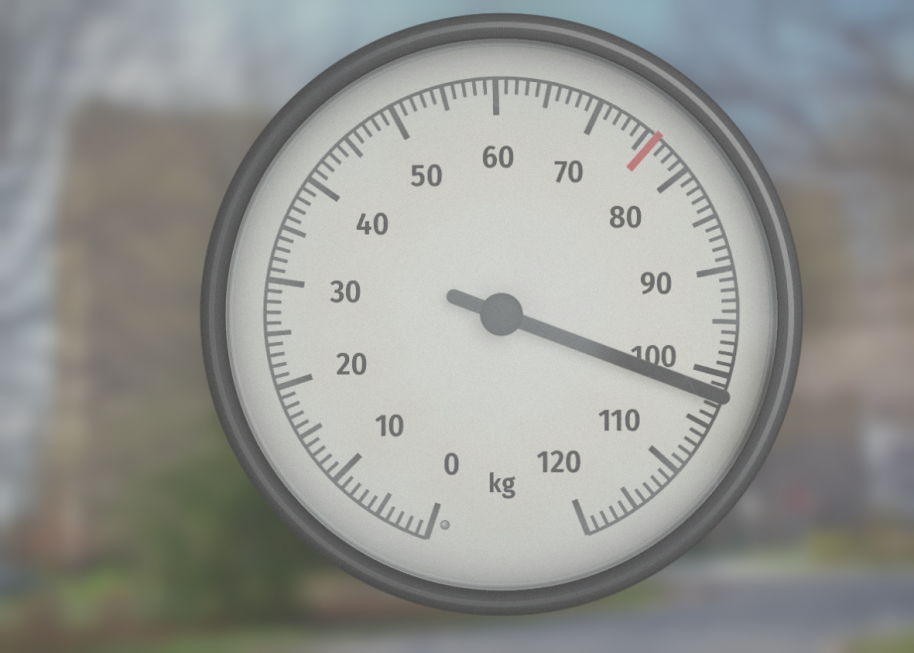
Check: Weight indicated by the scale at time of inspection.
102 kg
